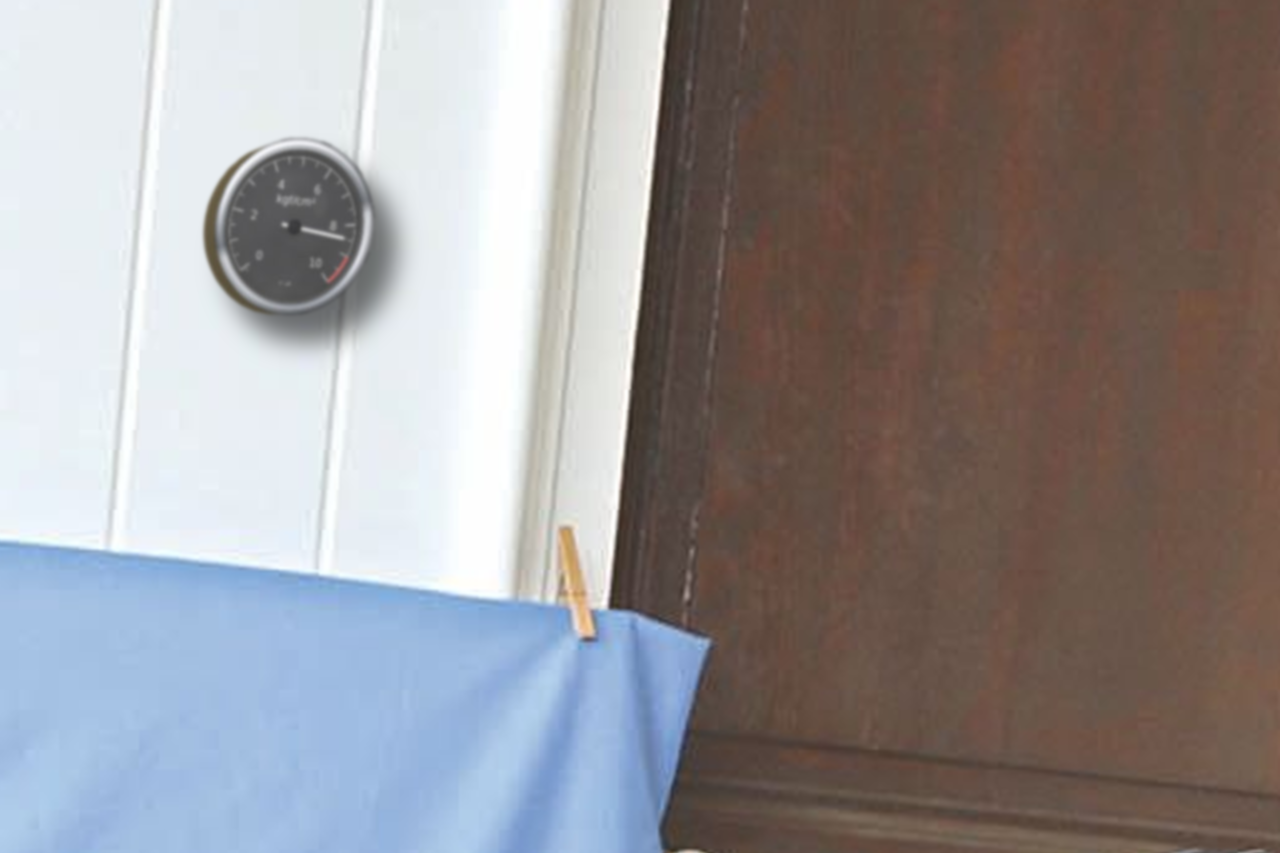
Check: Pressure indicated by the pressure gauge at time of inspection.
8.5 kg/cm²
